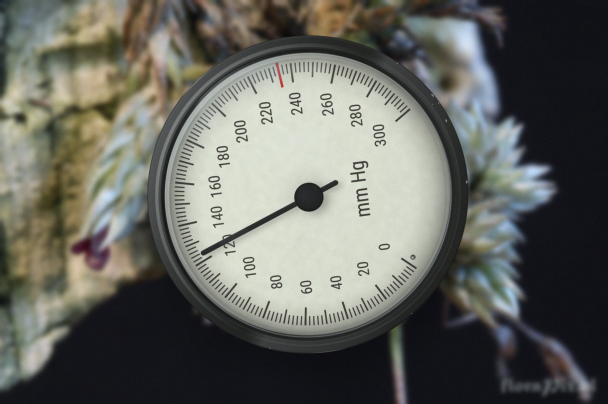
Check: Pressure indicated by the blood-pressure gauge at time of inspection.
124 mmHg
